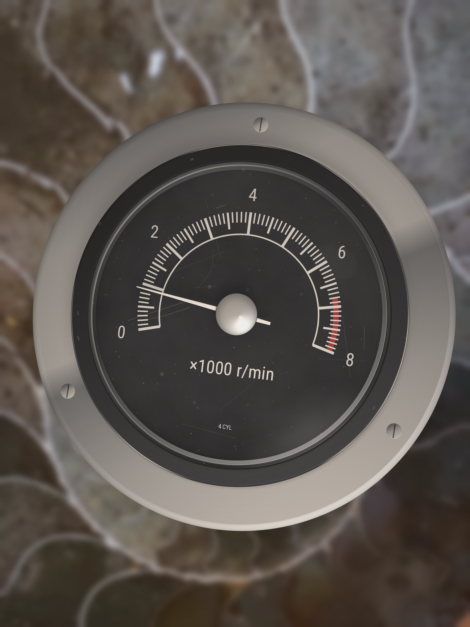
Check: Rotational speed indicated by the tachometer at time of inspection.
900 rpm
